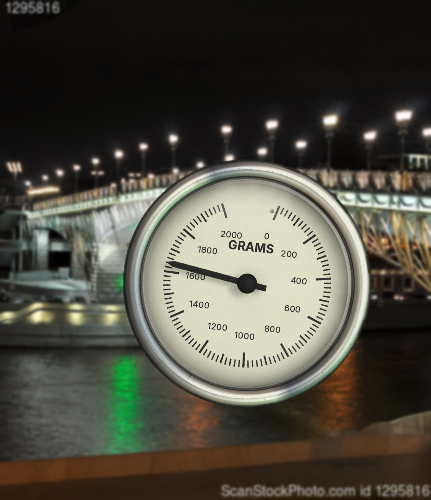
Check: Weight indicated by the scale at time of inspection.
1640 g
